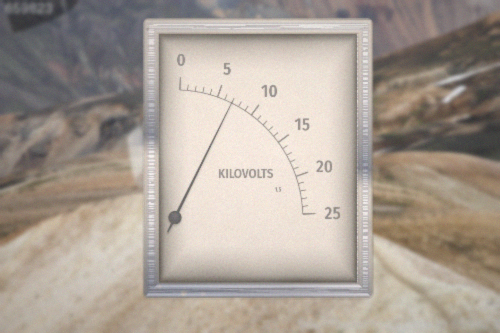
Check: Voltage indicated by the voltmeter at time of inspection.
7 kV
